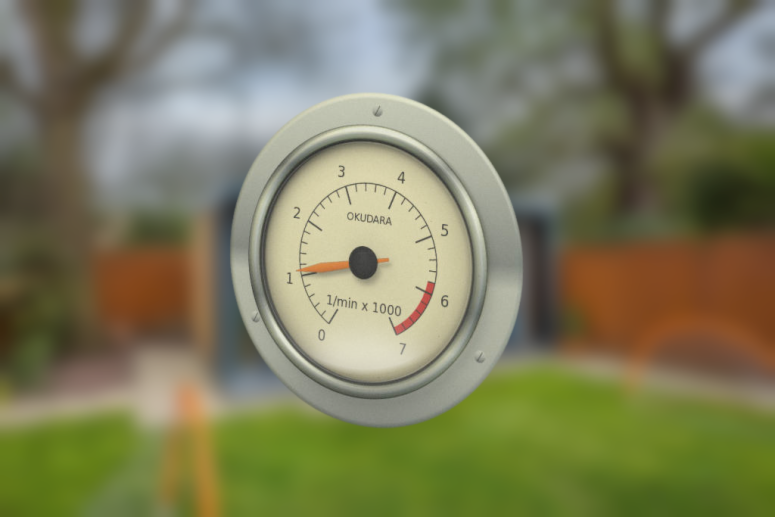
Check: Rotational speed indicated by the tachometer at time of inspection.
1100 rpm
